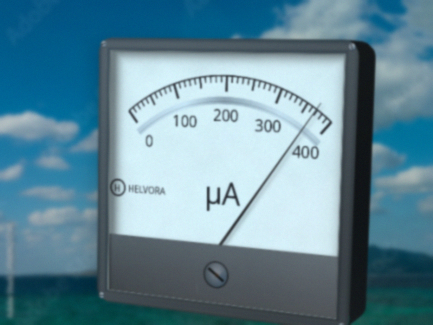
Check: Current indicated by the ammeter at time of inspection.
370 µA
